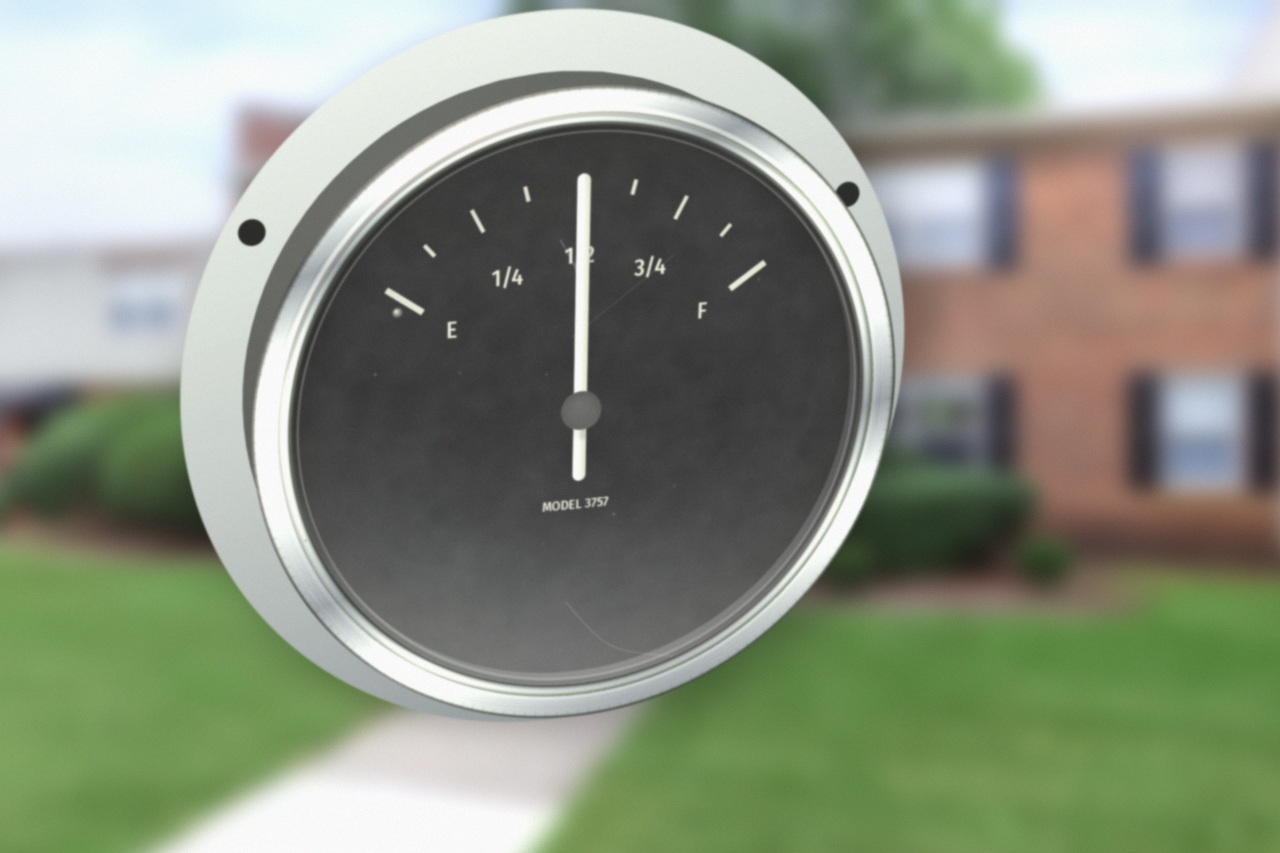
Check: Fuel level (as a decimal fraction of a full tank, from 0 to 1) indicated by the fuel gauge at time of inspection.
0.5
